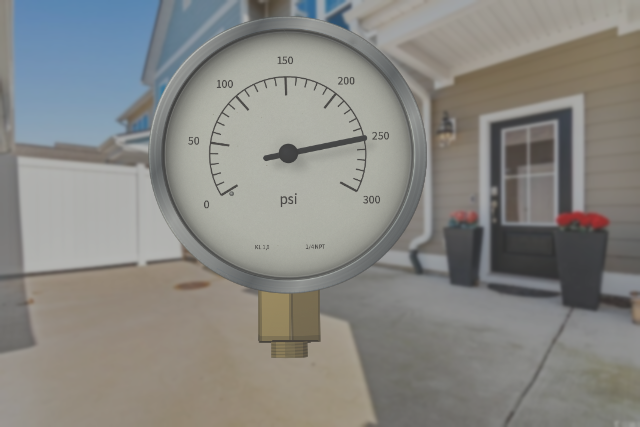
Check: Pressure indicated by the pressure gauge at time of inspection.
250 psi
